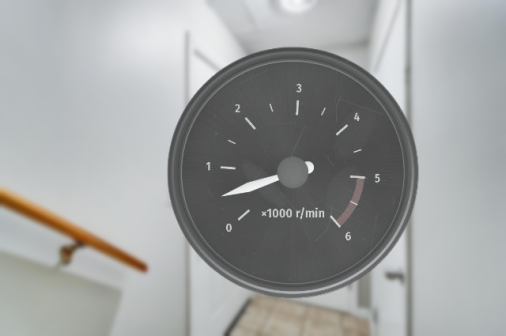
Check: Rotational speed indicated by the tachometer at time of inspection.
500 rpm
